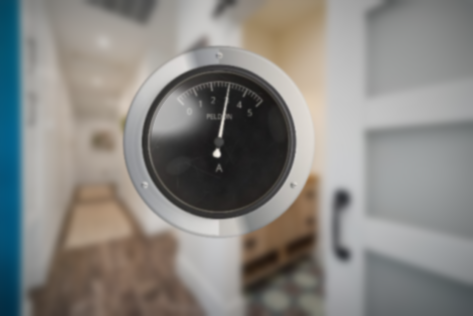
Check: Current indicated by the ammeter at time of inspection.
3 A
